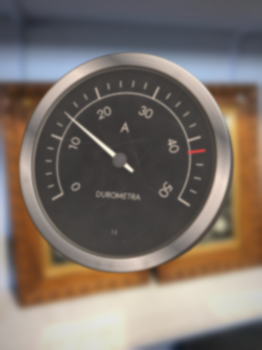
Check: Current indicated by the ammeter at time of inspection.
14 A
